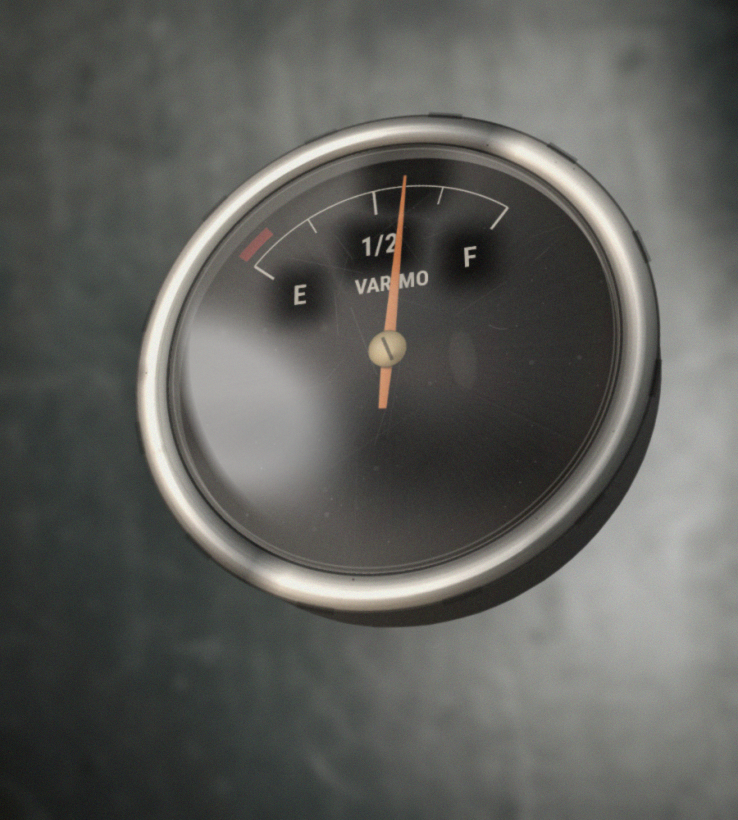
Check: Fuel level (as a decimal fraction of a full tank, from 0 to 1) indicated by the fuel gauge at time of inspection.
0.625
